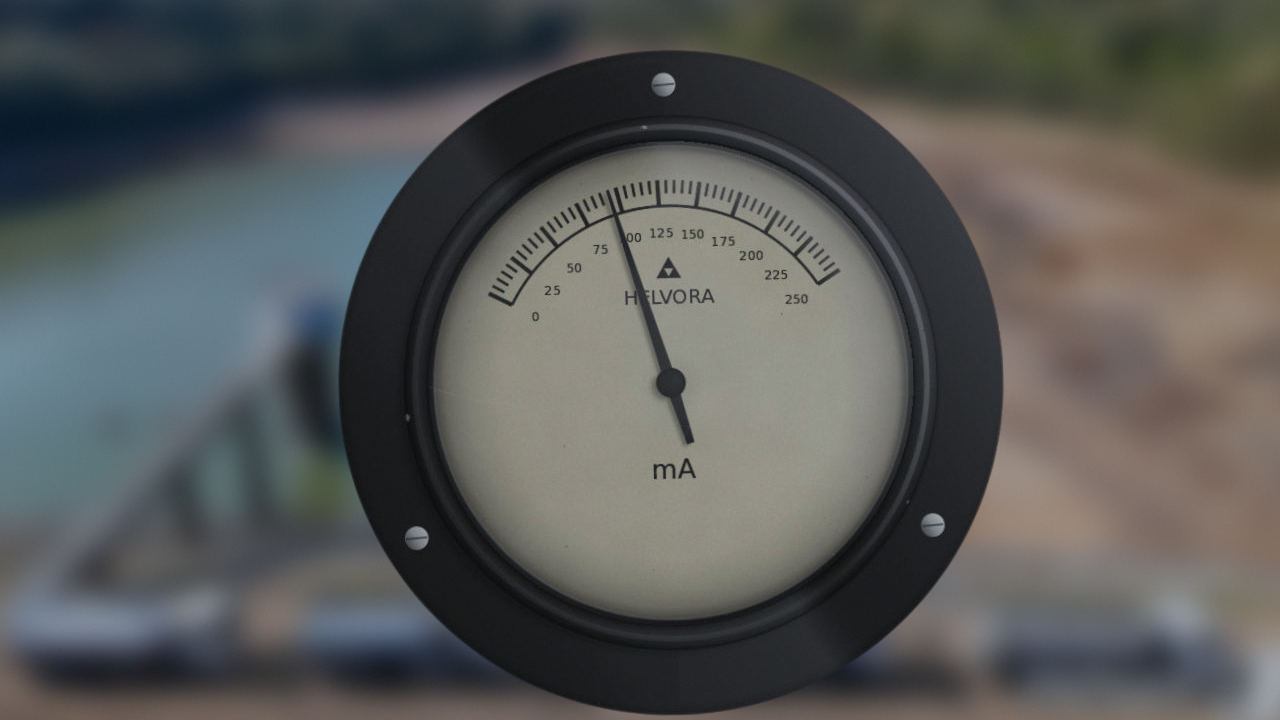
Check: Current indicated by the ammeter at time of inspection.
95 mA
